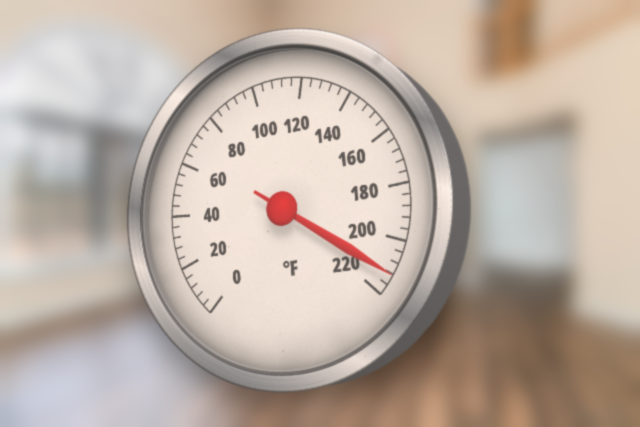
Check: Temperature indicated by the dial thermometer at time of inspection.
212 °F
